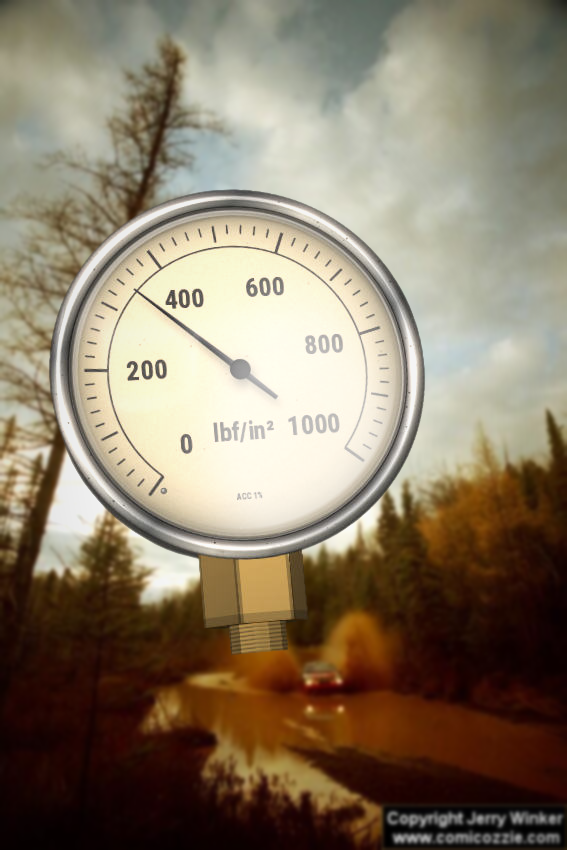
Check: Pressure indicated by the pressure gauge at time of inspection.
340 psi
